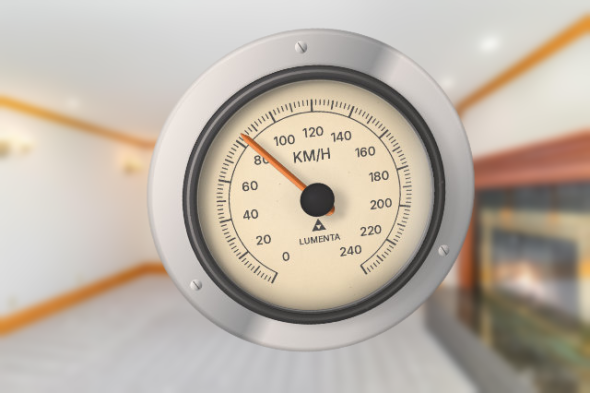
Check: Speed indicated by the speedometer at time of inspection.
84 km/h
